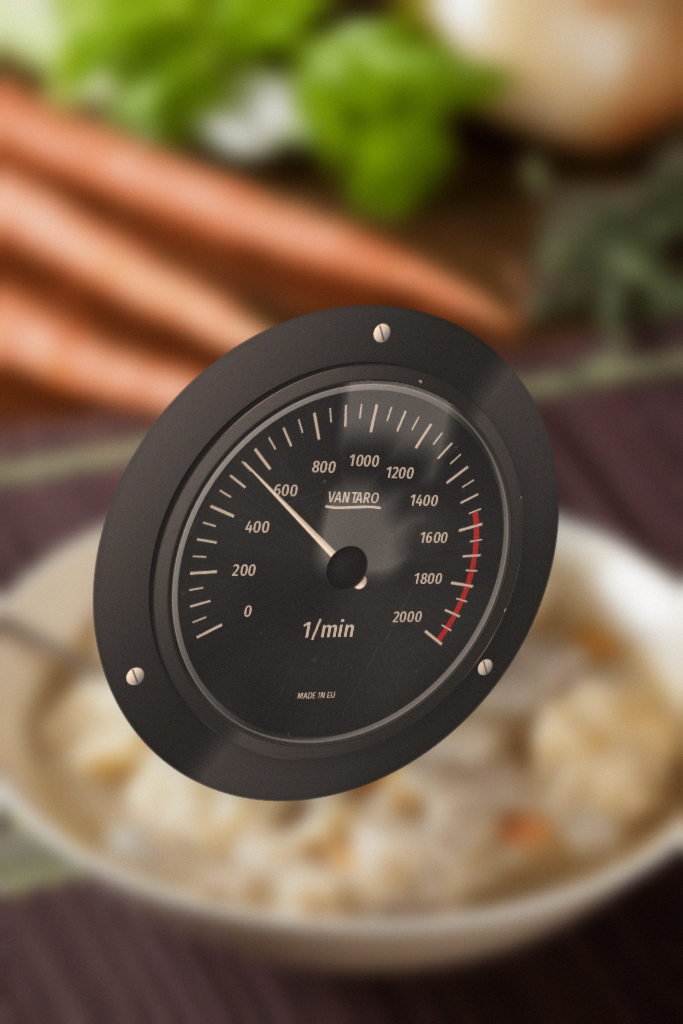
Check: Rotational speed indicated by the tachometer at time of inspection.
550 rpm
